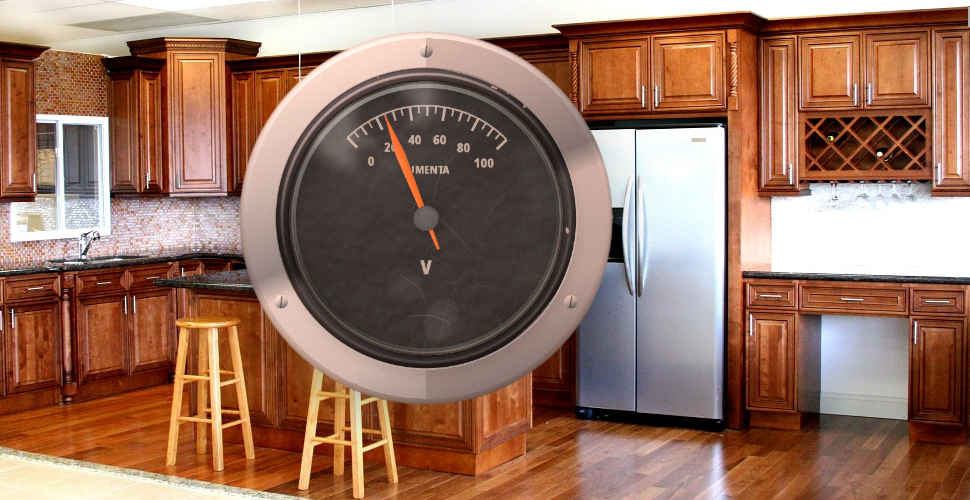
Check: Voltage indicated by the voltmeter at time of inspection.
25 V
